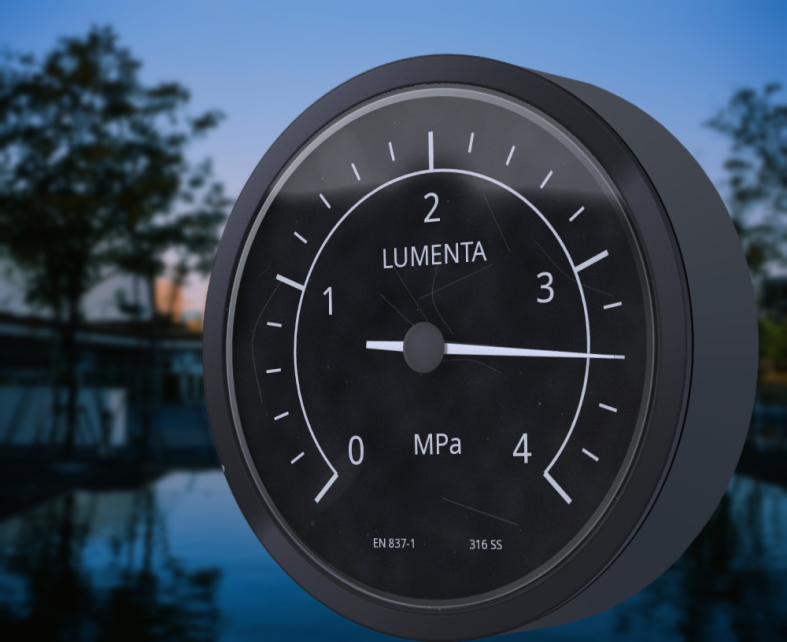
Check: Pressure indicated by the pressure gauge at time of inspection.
3.4 MPa
